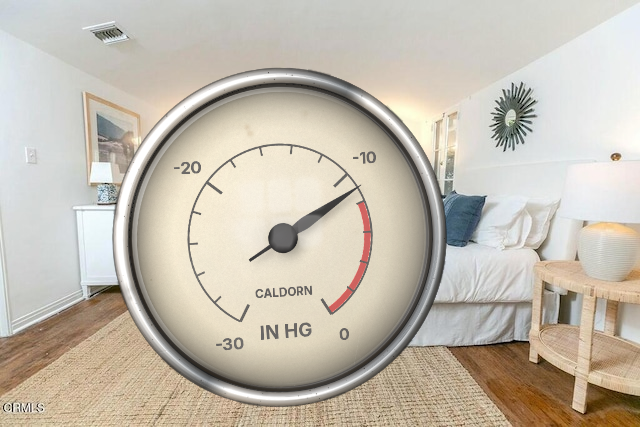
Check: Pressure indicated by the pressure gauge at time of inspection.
-9 inHg
